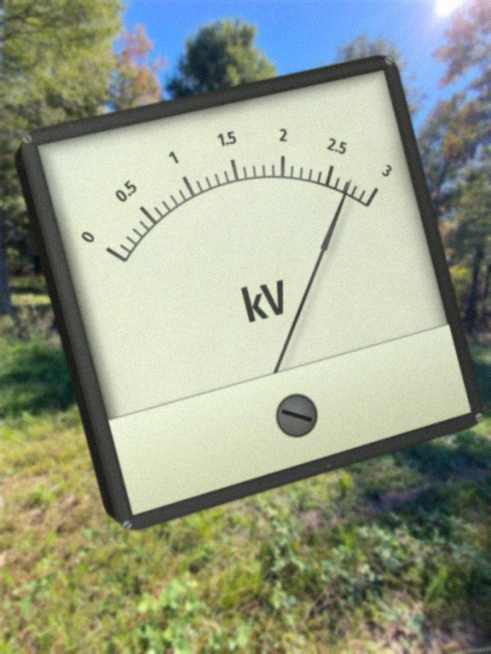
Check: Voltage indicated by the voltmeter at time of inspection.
2.7 kV
